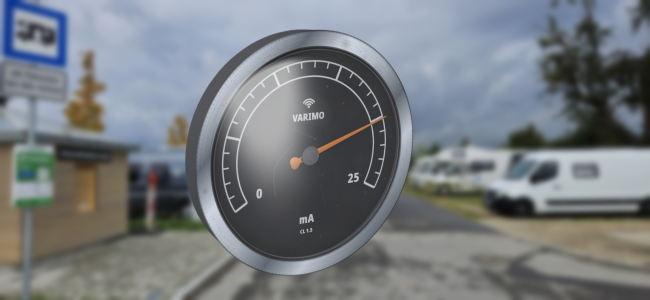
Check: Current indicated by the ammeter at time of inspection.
20 mA
